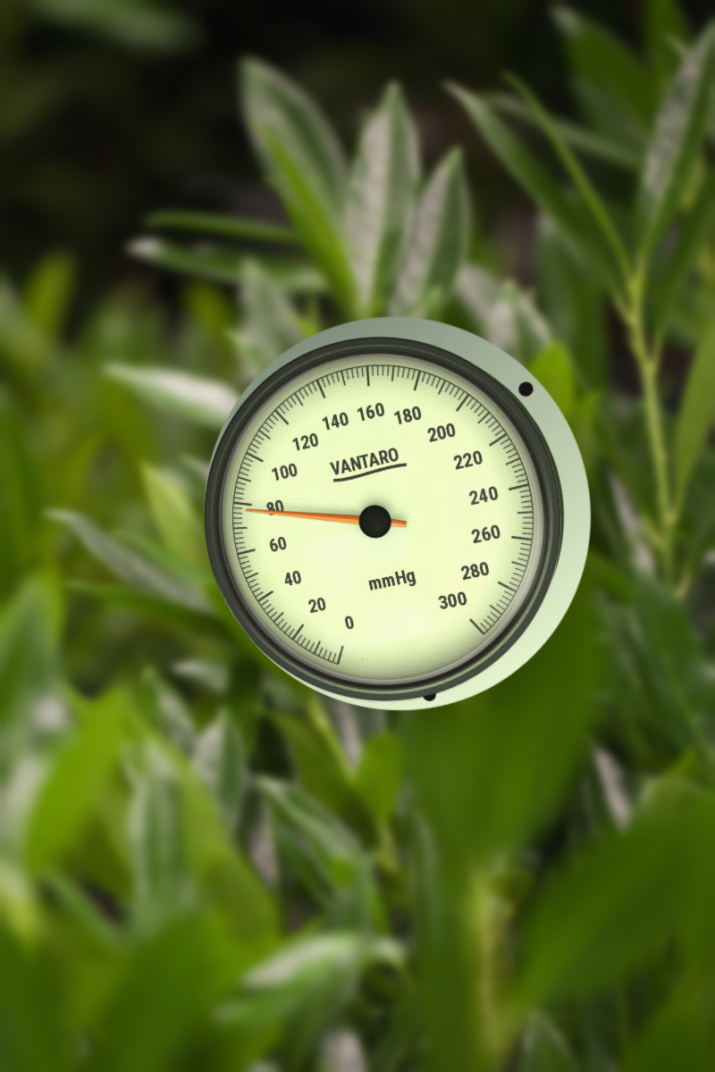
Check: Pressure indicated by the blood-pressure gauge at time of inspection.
78 mmHg
